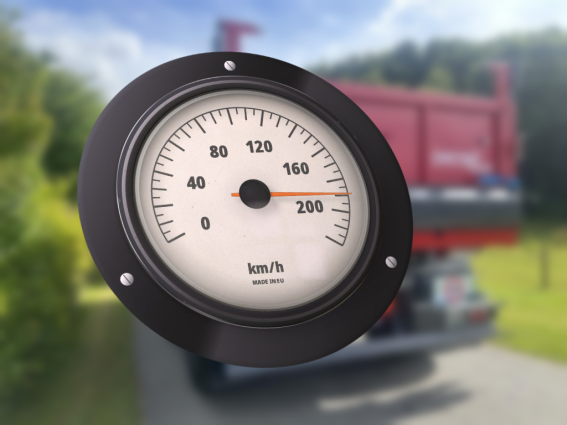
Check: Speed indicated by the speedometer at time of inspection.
190 km/h
